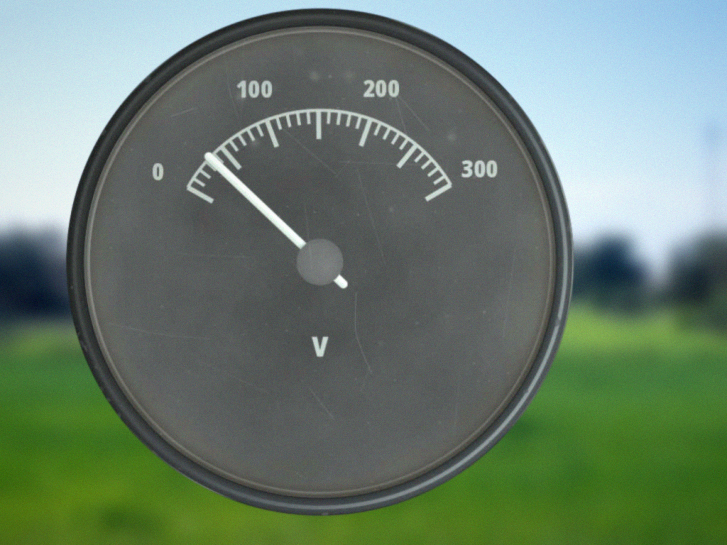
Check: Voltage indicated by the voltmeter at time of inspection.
35 V
